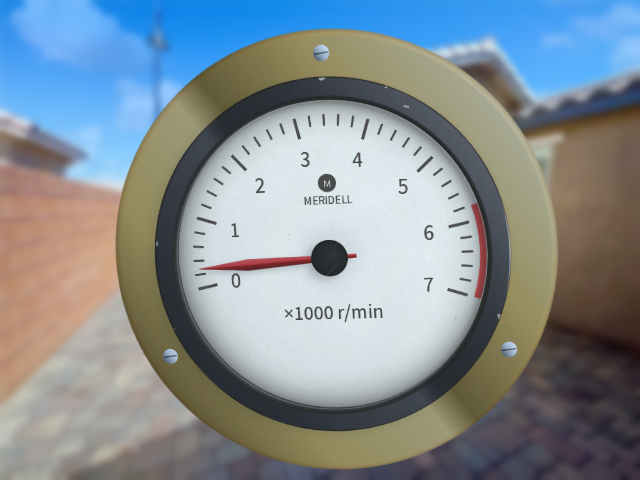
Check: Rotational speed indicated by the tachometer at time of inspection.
300 rpm
